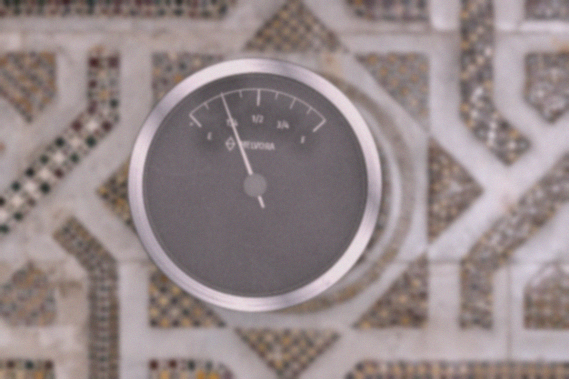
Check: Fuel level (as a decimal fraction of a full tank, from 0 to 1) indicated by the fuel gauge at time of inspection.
0.25
